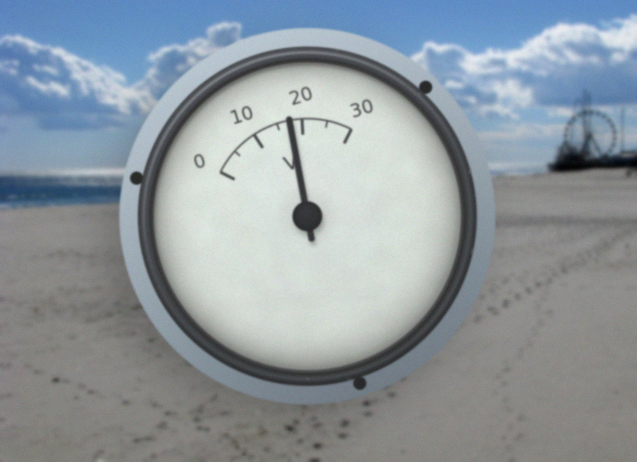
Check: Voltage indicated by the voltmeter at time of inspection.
17.5 V
